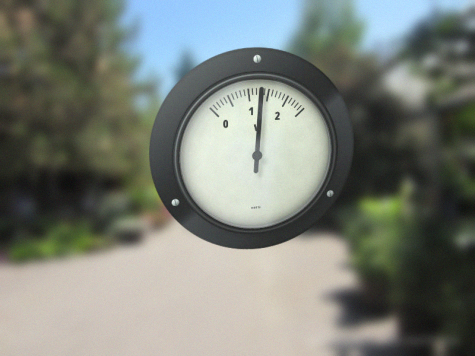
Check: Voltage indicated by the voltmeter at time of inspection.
1.3 V
